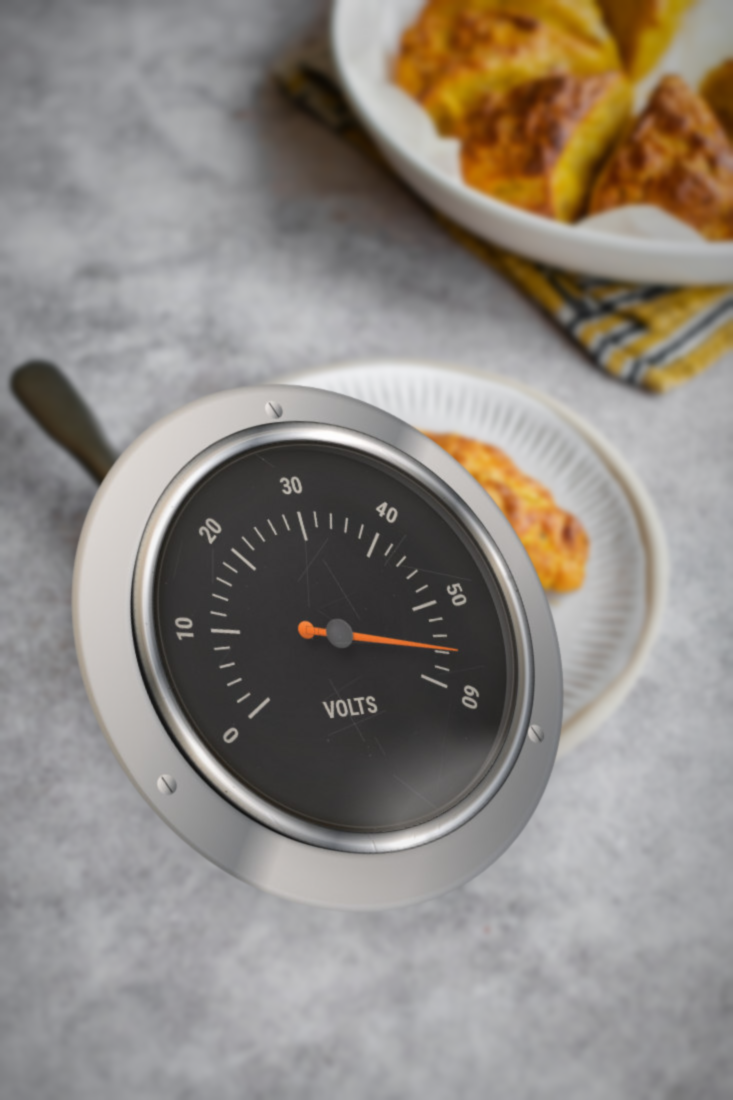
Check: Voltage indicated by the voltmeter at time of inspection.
56 V
